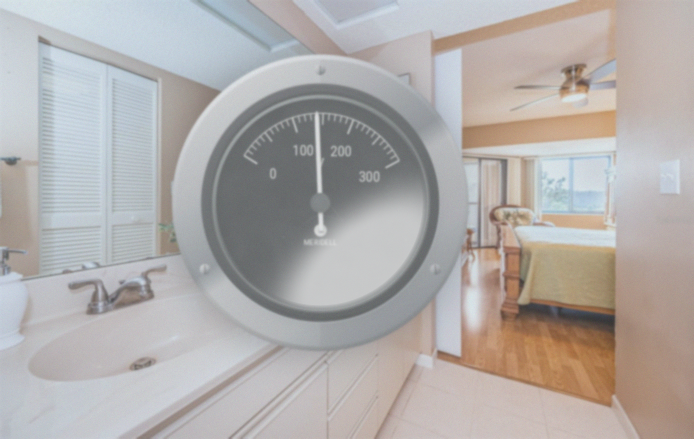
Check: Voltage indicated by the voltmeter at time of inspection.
140 V
